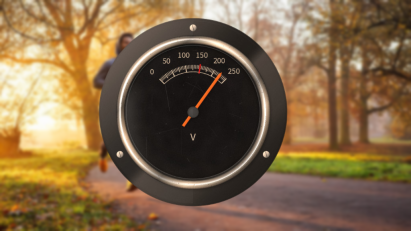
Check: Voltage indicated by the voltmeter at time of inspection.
225 V
